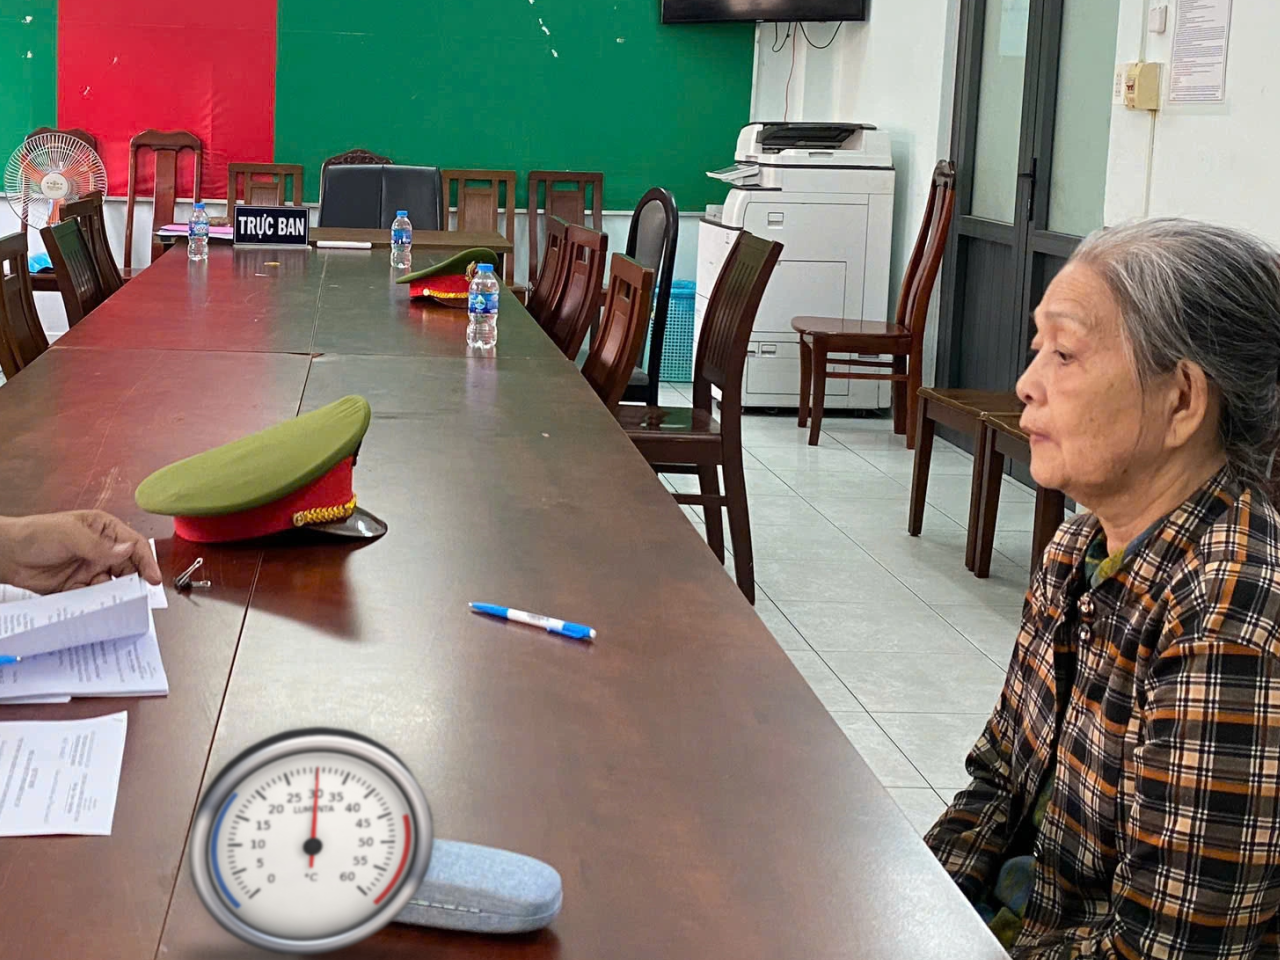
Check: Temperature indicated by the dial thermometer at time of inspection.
30 °C
